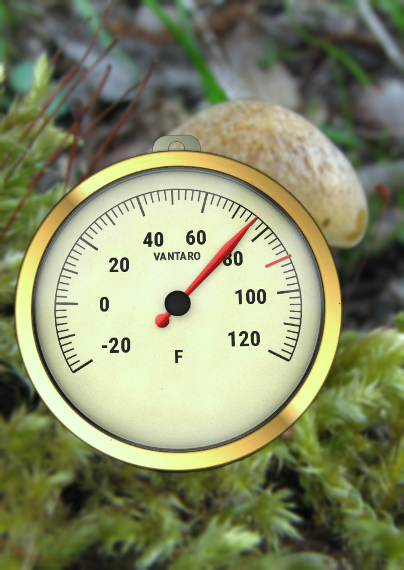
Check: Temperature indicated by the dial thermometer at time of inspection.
76 °F
